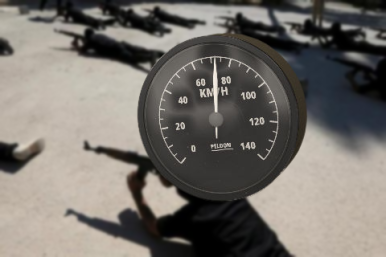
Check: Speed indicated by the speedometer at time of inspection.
72.5 km/h
